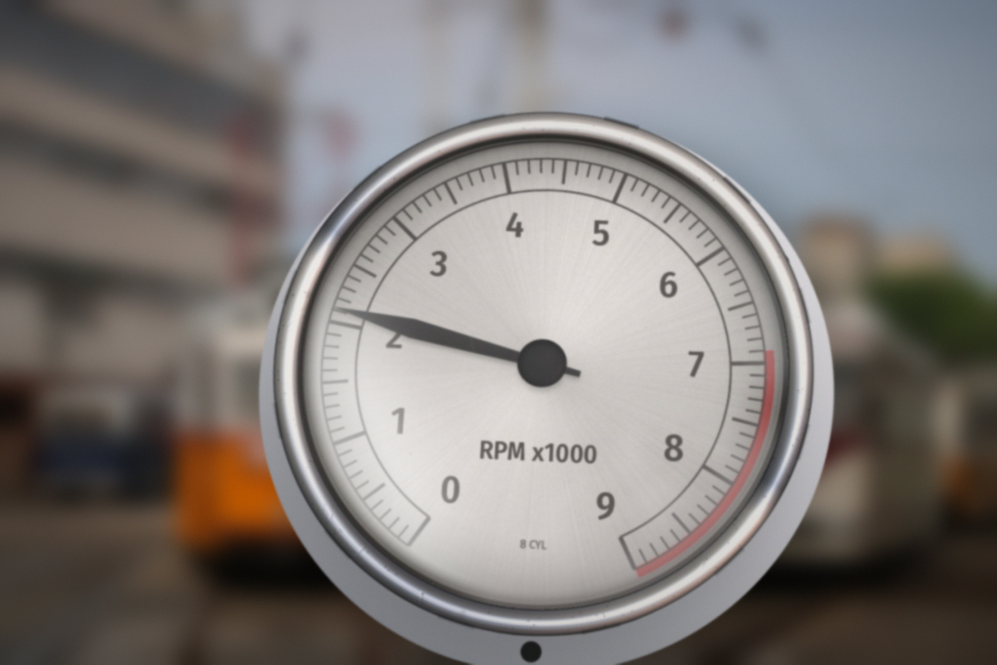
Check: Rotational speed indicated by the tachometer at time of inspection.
2100 rpm
